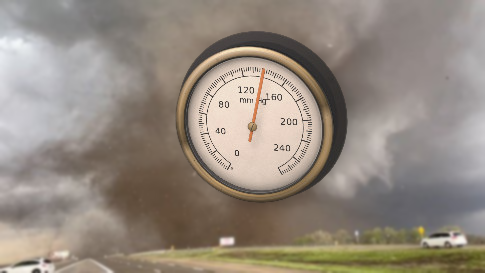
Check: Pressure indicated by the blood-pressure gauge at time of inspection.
140 mmHg
